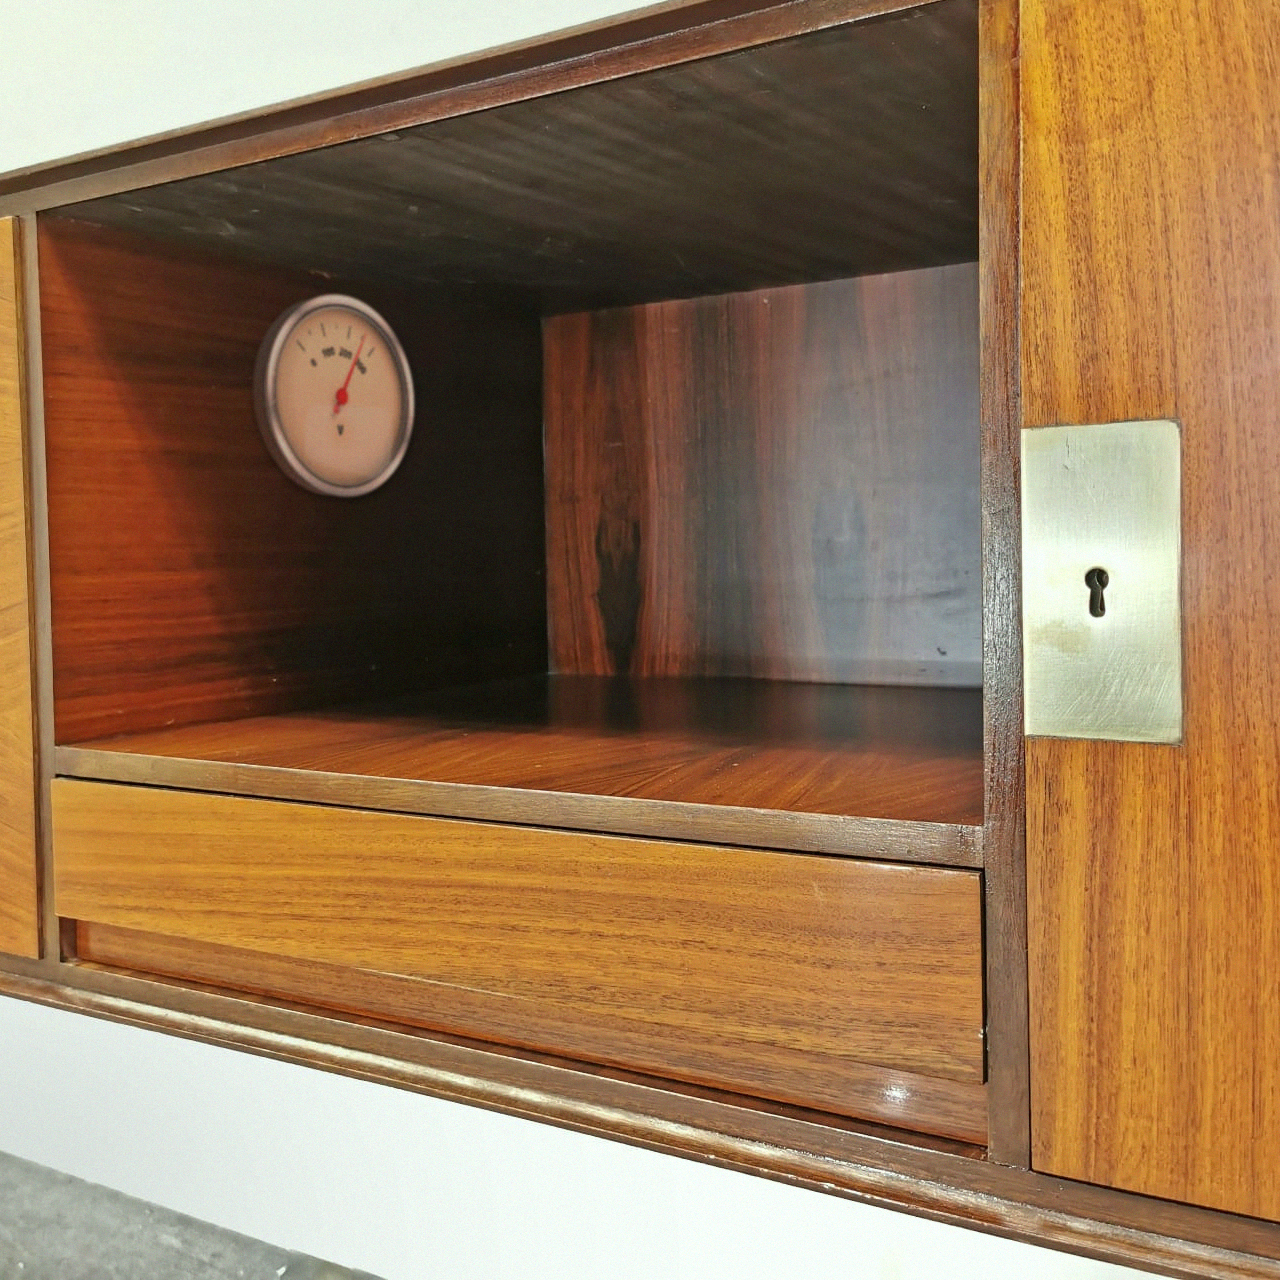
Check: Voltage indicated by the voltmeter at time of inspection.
250 V
